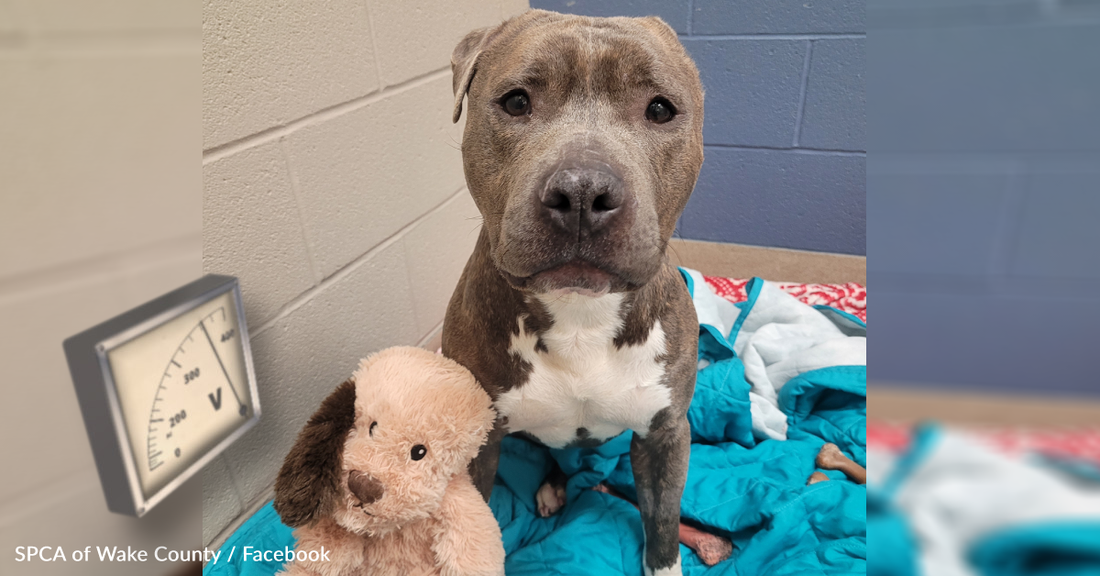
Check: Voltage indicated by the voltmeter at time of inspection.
360 V
